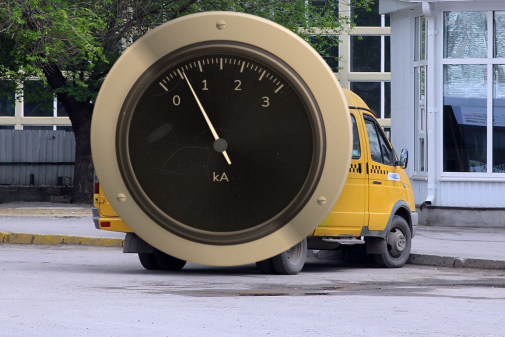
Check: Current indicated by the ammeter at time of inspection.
0.6 kA
